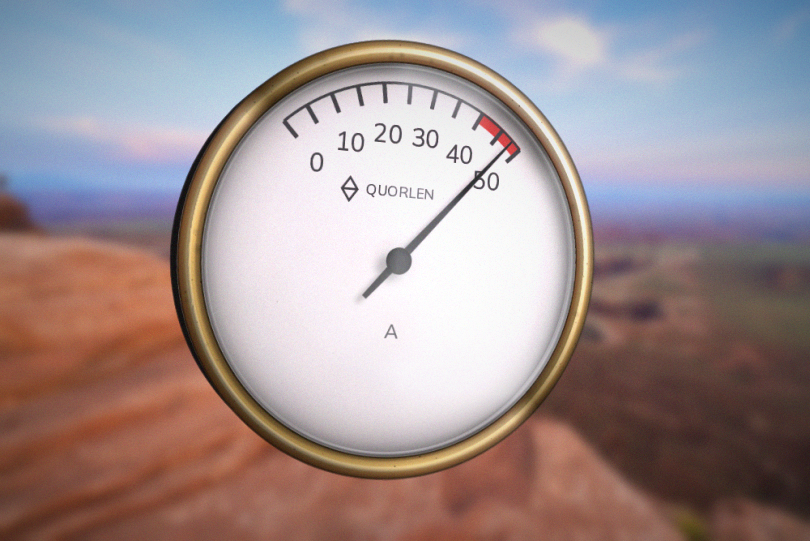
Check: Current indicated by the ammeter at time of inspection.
47.5 A
